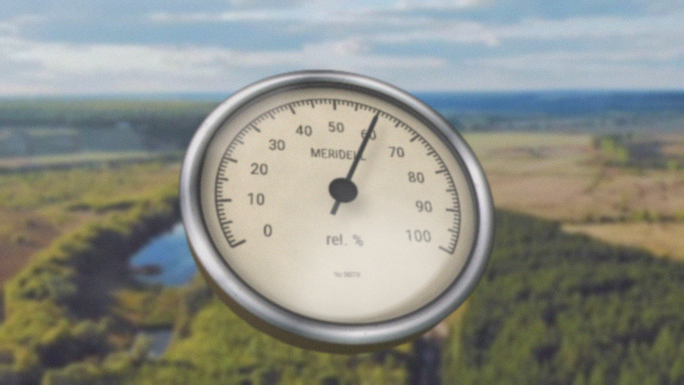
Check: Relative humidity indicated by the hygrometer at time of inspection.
60 %
